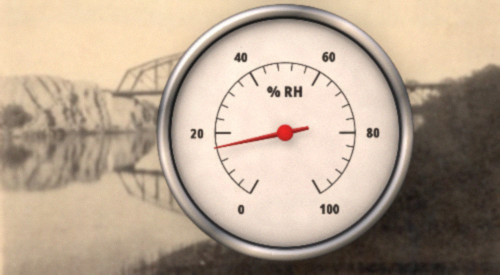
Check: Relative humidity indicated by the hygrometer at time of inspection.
16 %
